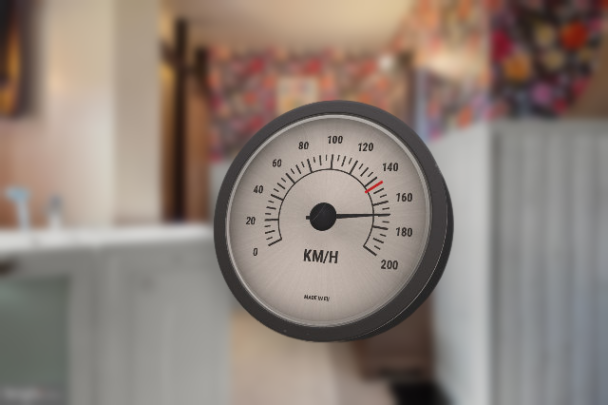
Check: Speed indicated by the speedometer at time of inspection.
170 km/h
